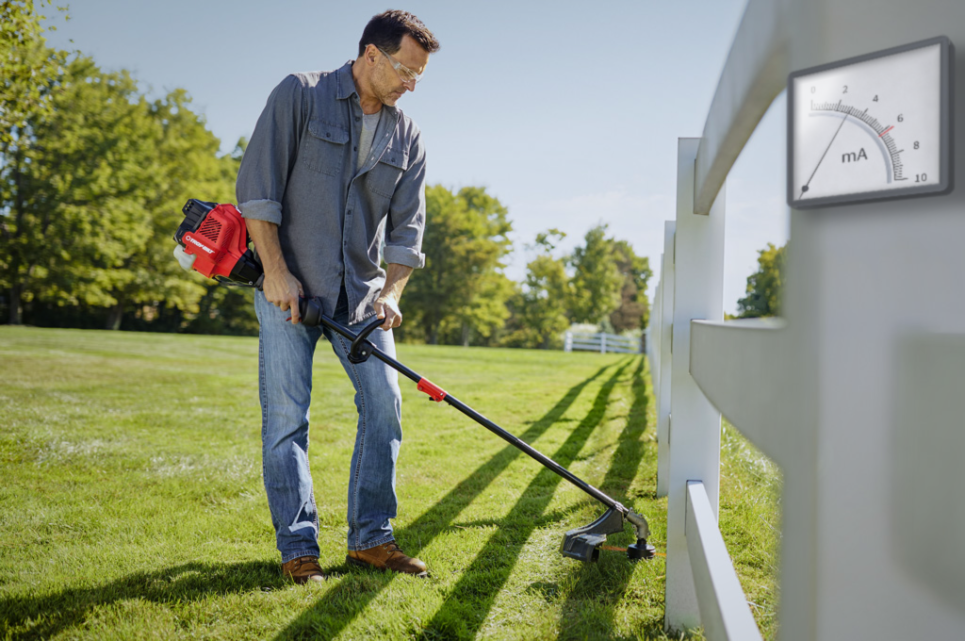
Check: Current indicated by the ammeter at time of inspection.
3 mA
